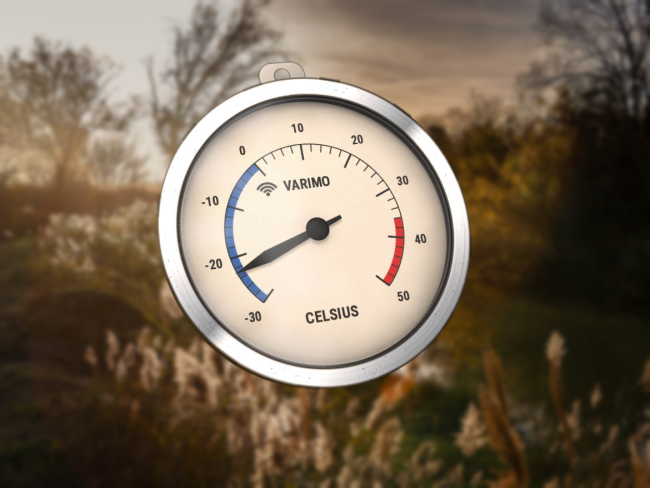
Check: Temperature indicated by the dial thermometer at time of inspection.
-23 °C
